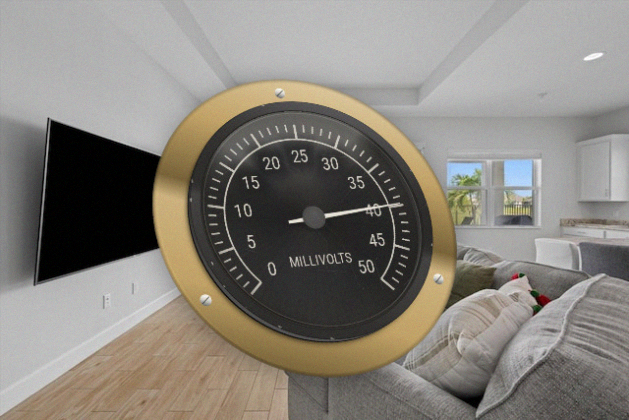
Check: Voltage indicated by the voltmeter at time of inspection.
40 mV
